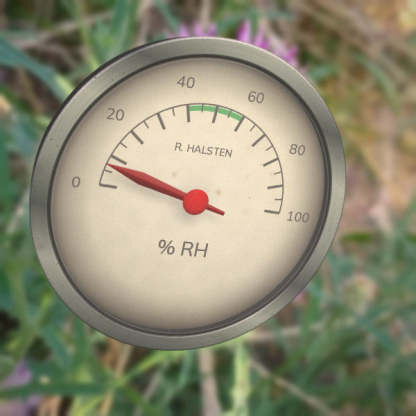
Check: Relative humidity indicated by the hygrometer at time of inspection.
7.5 %
